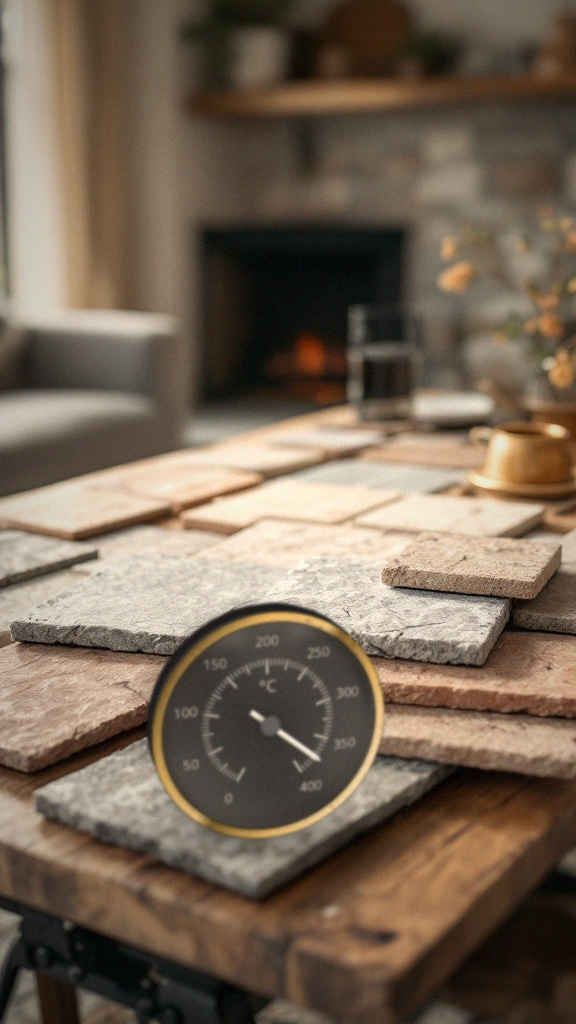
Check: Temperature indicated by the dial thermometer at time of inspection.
375 °C
